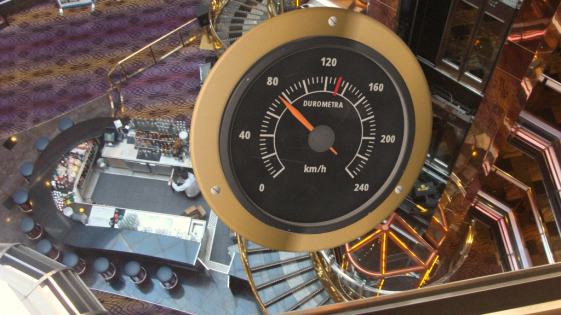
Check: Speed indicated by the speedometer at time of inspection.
76 km/h
